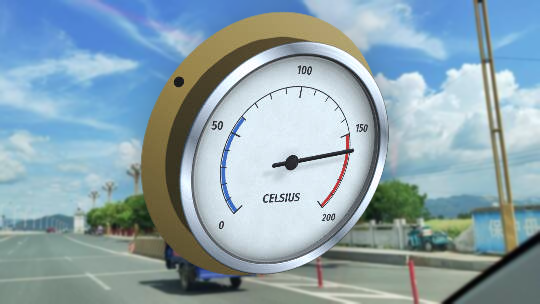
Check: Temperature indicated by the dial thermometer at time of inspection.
160 °C
